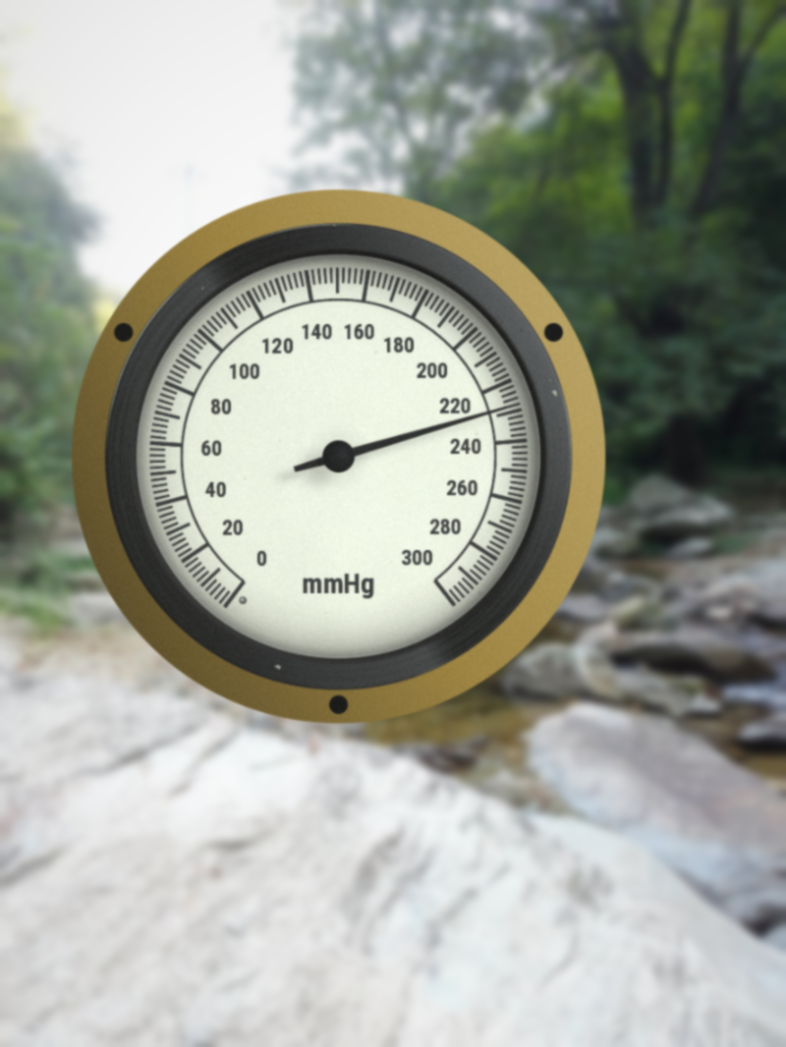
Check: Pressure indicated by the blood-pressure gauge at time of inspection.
228 mmHg
